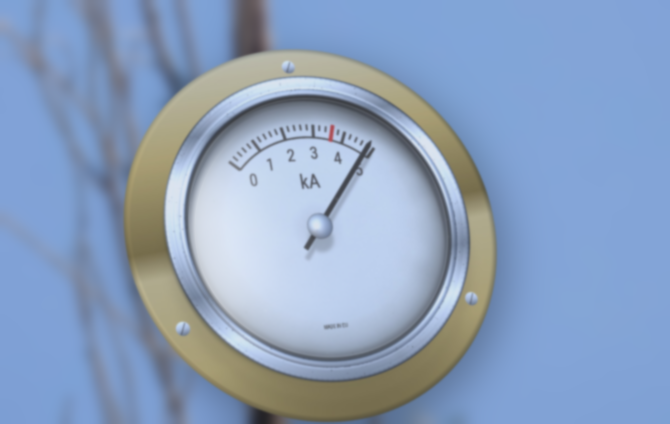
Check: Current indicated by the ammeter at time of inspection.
4.8 kA
